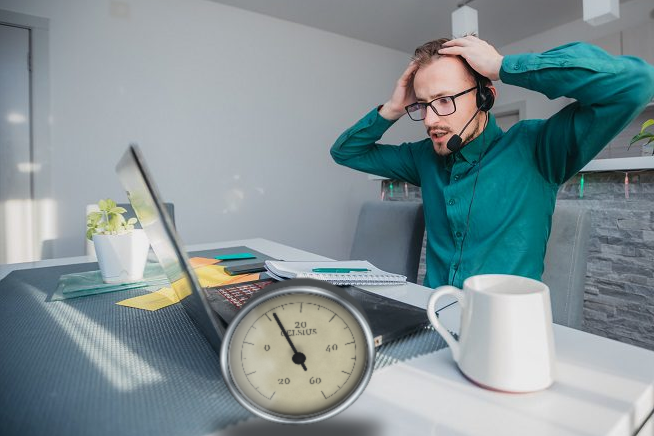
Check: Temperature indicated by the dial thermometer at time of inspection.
12.5 °C
